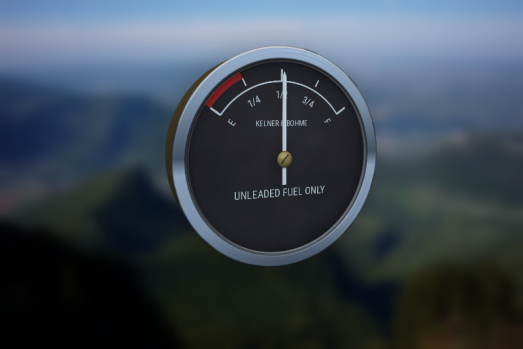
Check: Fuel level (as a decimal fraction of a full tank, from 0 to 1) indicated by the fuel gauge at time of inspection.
0.5
